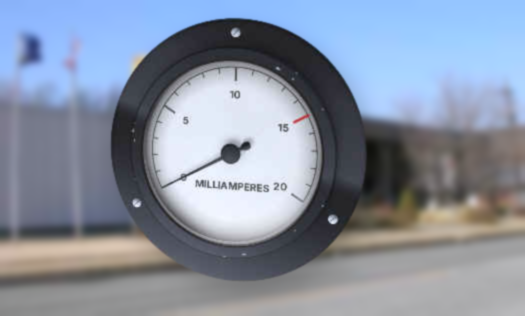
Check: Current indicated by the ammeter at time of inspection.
0 mA
